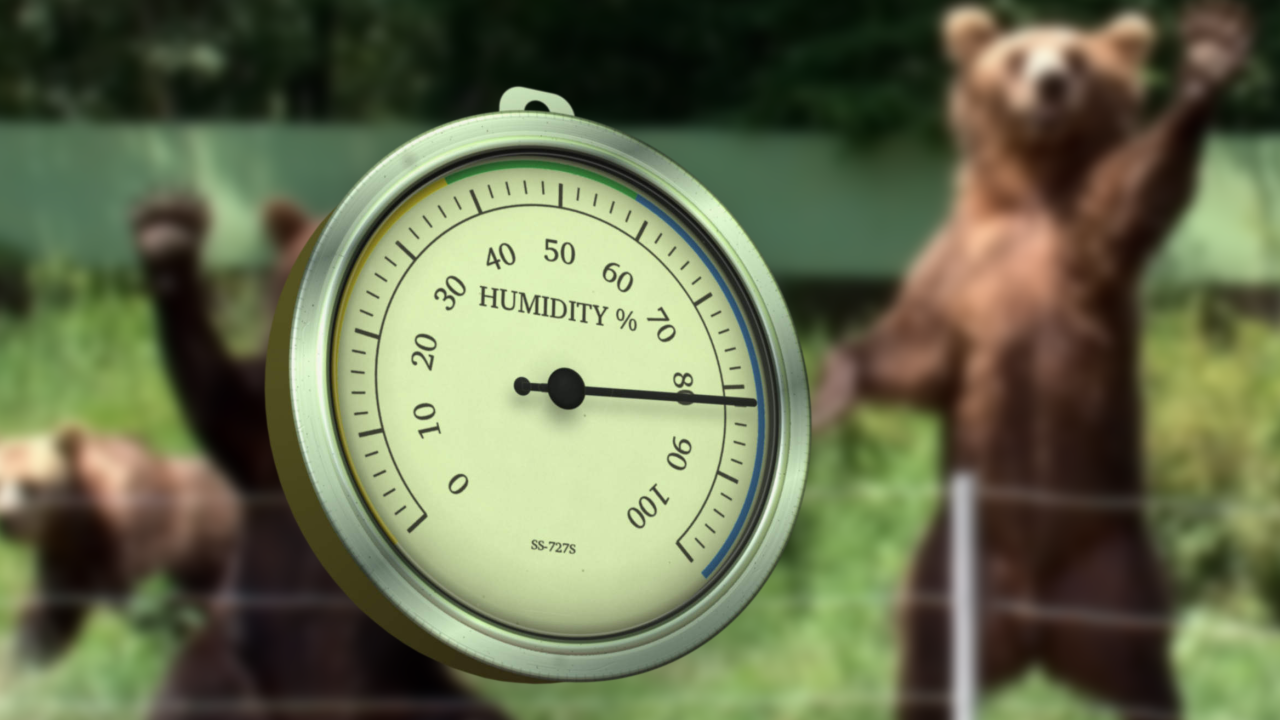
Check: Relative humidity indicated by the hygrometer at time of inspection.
82 %
